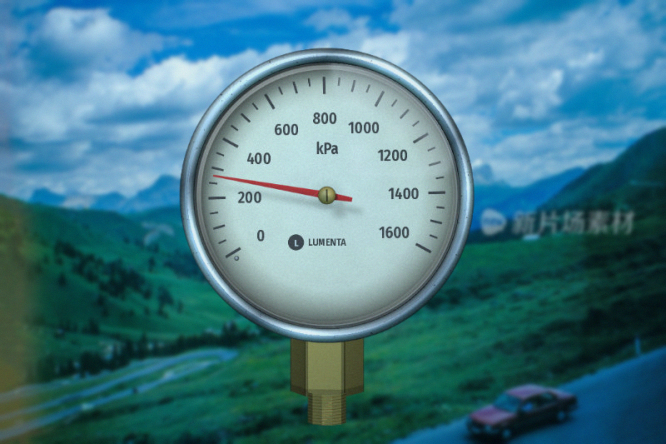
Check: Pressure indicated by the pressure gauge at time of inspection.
275 kPa
